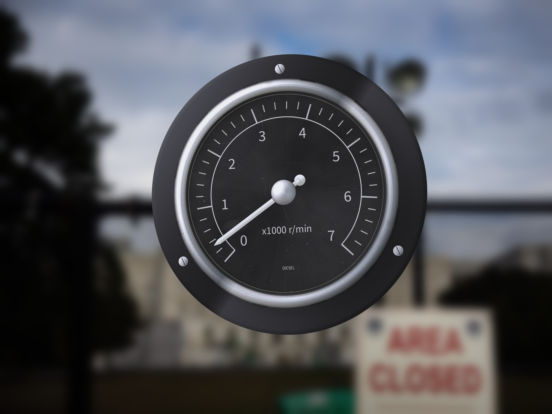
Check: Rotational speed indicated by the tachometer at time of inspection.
300 rpm
